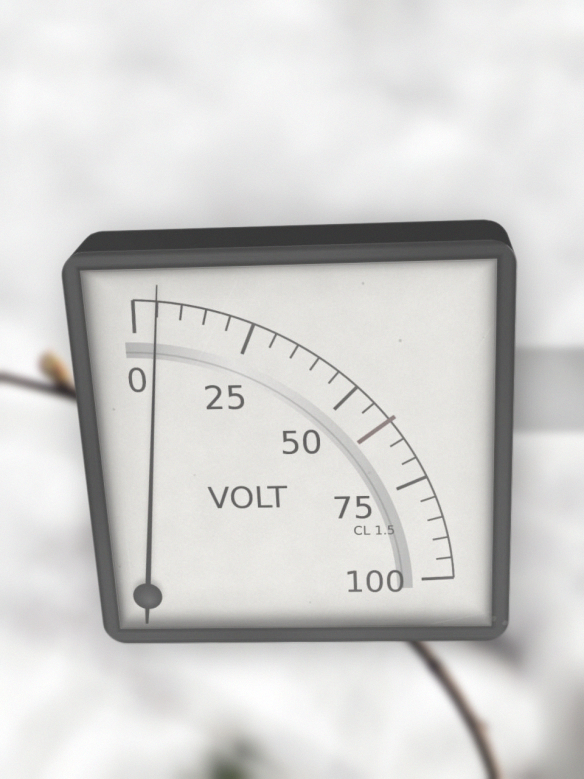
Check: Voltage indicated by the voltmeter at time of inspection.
5 V
